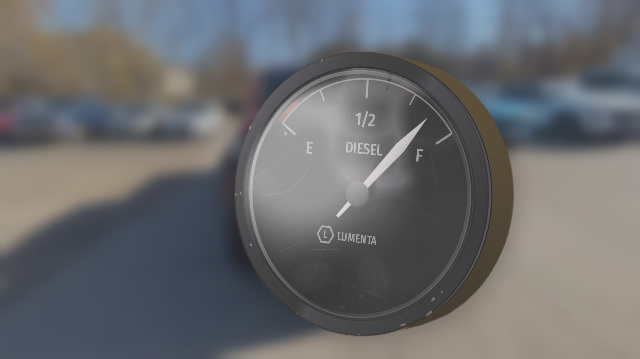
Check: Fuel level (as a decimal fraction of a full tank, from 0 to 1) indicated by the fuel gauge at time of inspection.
0.875
